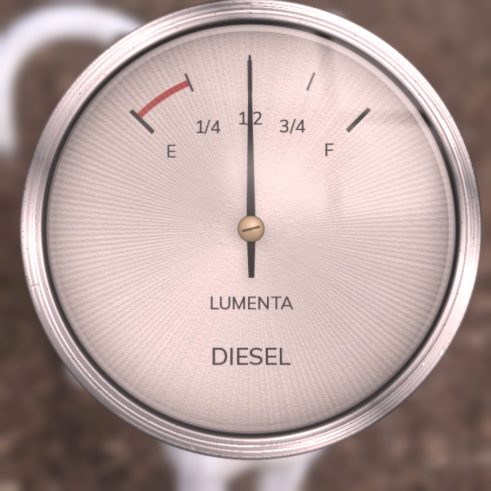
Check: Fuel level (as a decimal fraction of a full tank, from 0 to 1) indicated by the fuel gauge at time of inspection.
0.5
